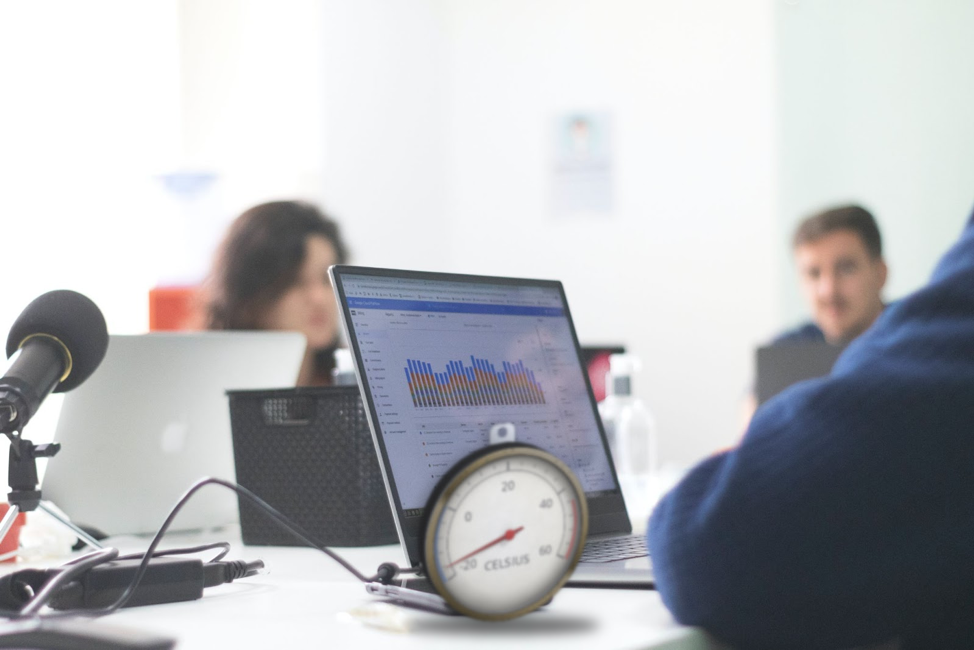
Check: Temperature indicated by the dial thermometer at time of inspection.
-16 °C
